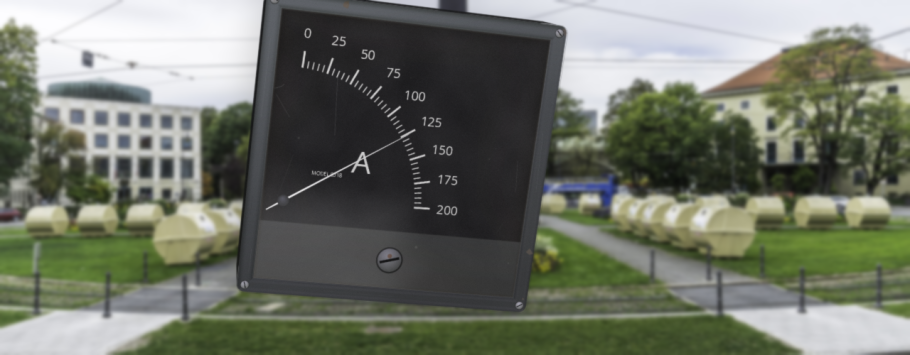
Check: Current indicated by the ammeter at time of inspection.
125 A
